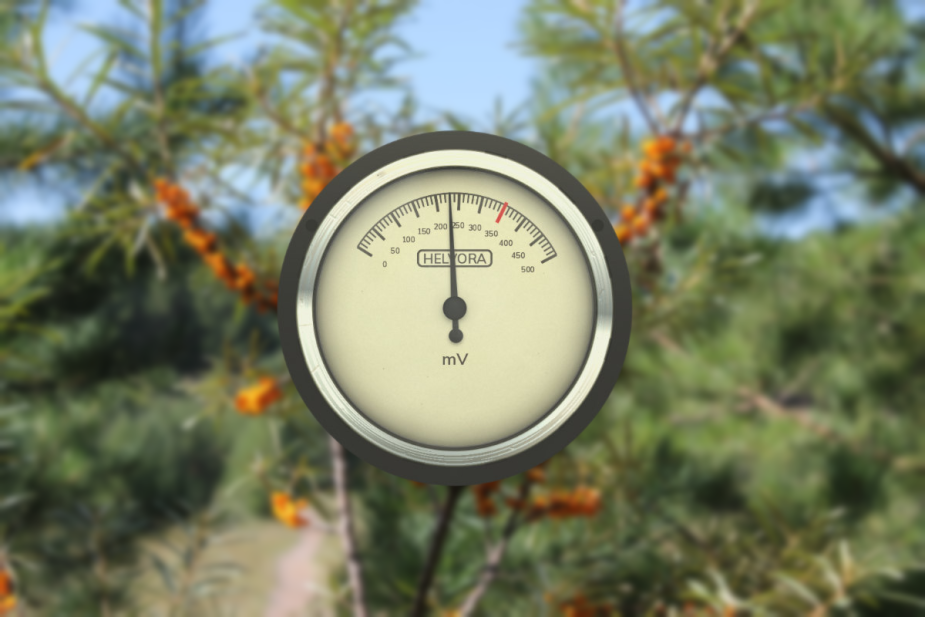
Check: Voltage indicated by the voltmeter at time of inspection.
230 mV
